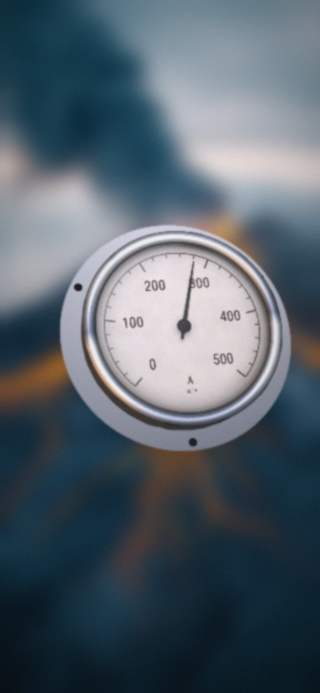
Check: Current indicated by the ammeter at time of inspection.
280 A
